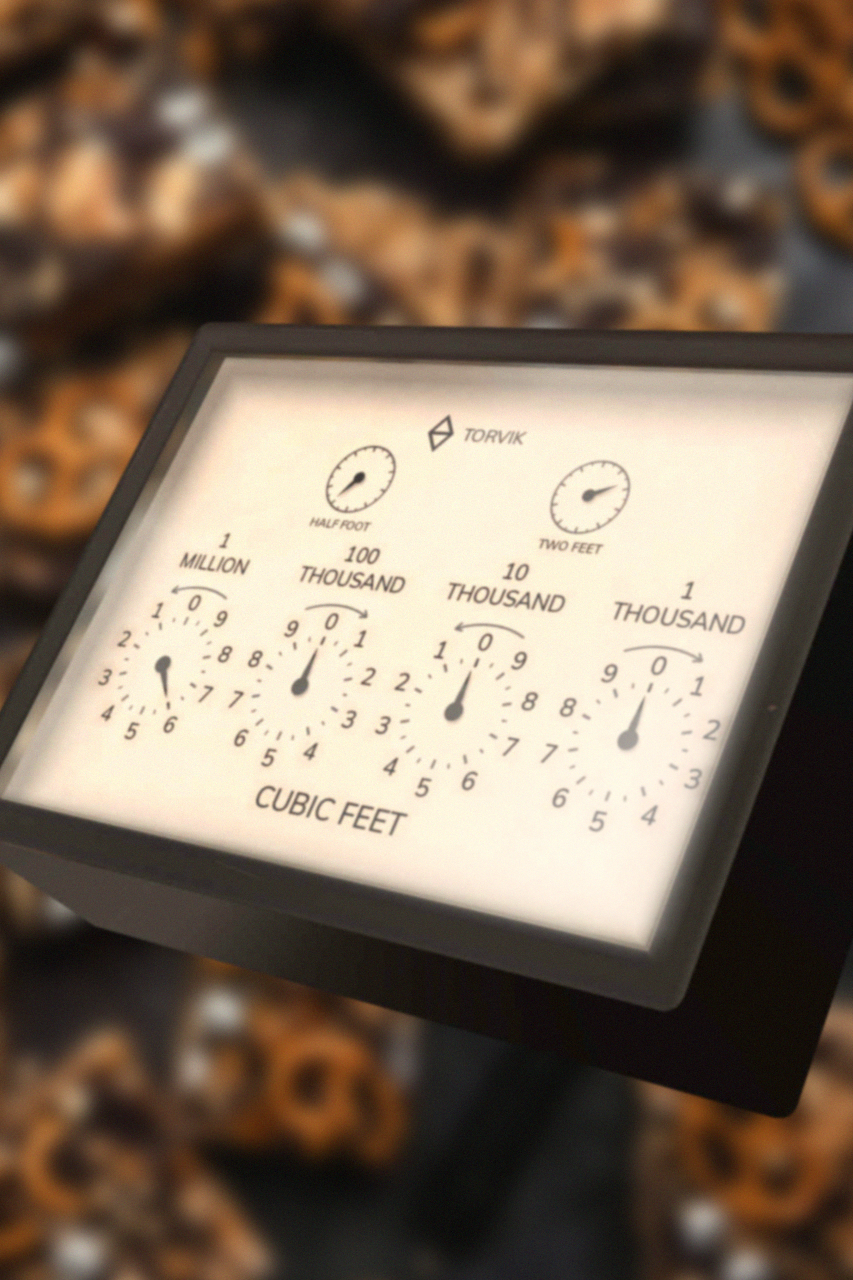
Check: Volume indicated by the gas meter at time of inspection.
600000 ft³
